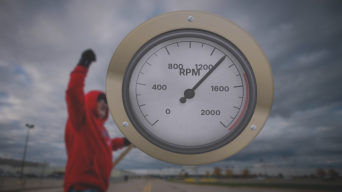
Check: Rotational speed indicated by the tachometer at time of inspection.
1300 rpm
